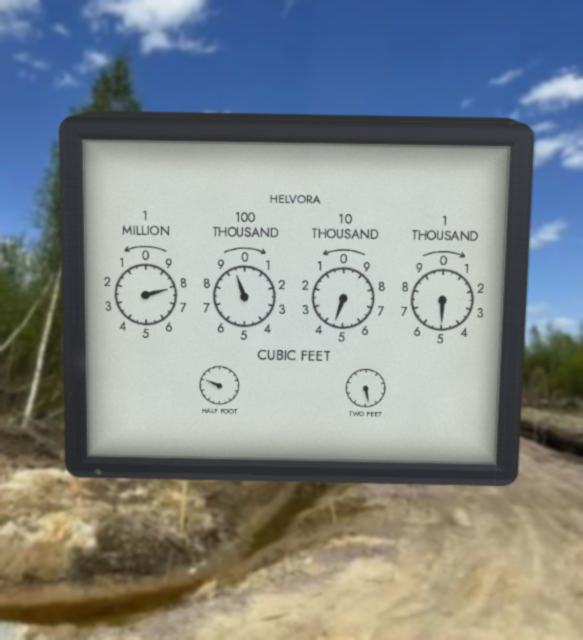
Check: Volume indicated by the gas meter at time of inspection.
794500 ft³
